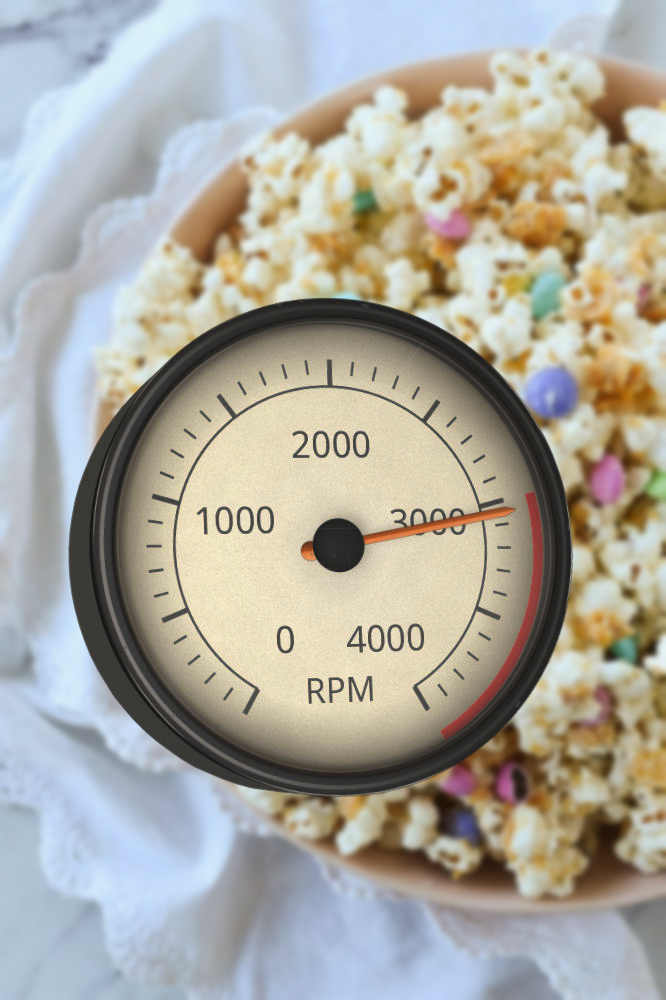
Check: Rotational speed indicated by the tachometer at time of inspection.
3050 rpm
